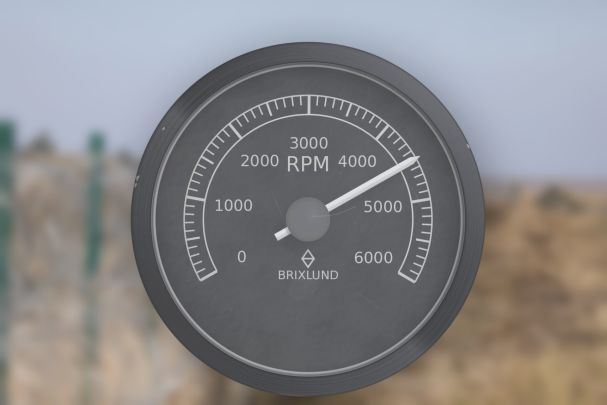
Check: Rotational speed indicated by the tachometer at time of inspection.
4500 rpm
